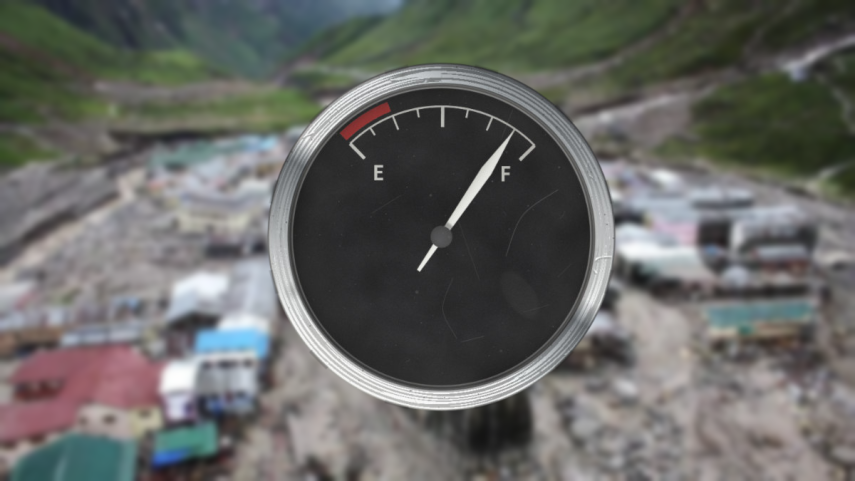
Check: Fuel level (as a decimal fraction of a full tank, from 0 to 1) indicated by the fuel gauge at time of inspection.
0.875
